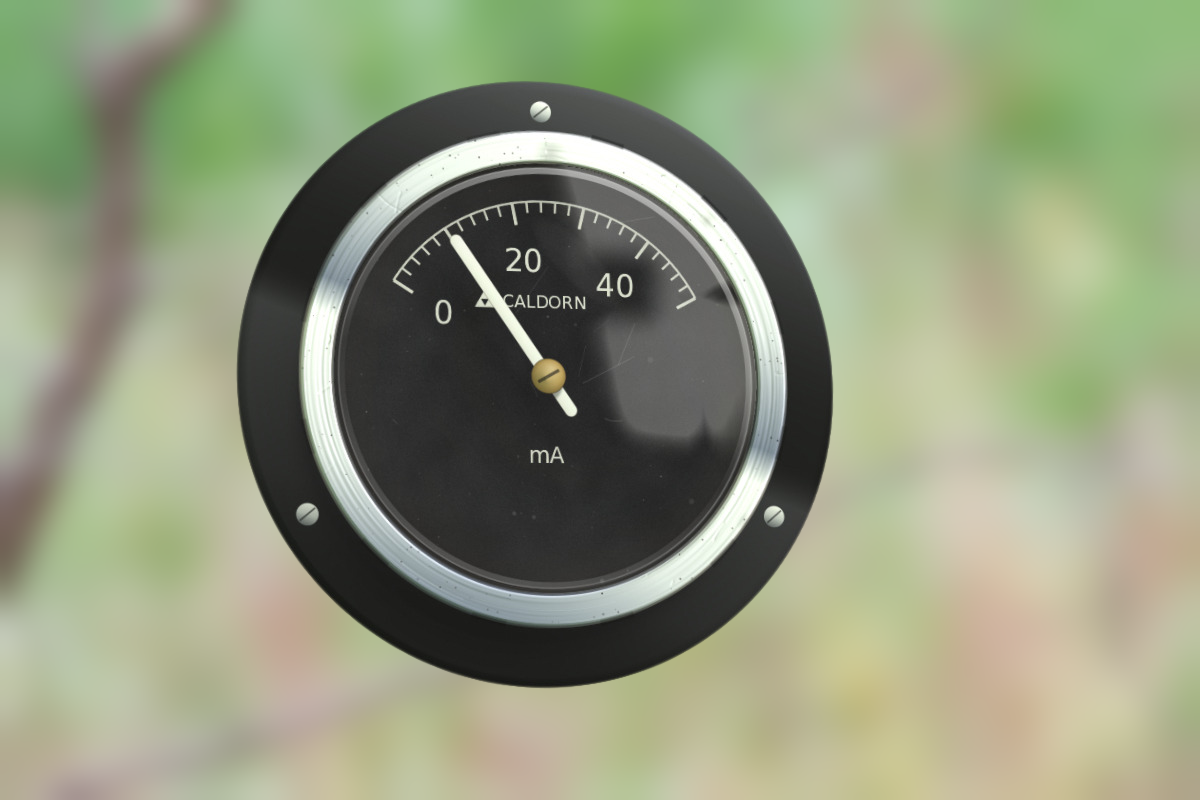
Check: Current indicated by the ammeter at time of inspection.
10 mA
